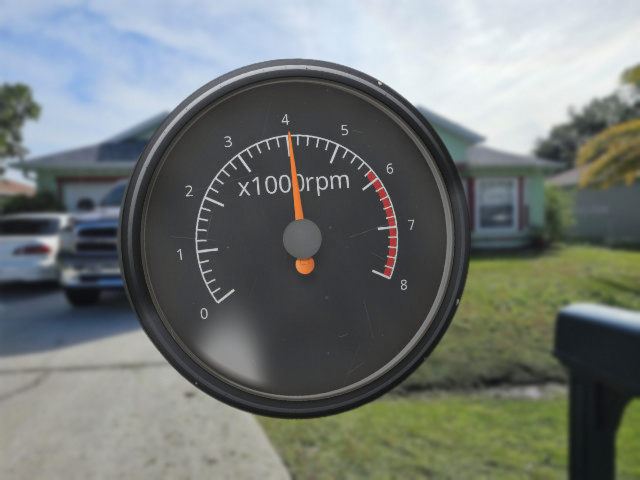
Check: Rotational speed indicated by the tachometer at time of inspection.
4000 rpm
